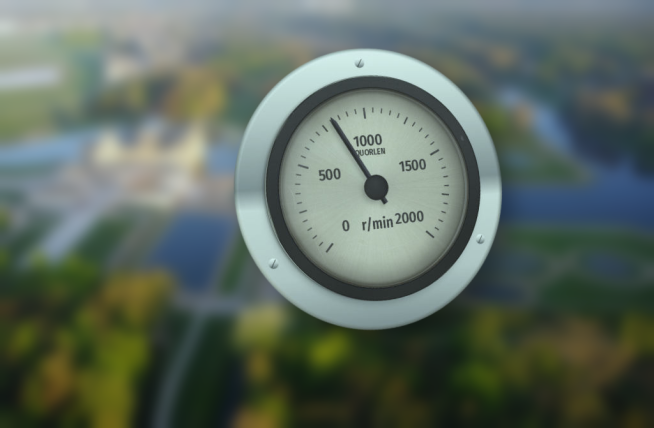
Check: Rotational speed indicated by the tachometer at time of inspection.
800 rpm
